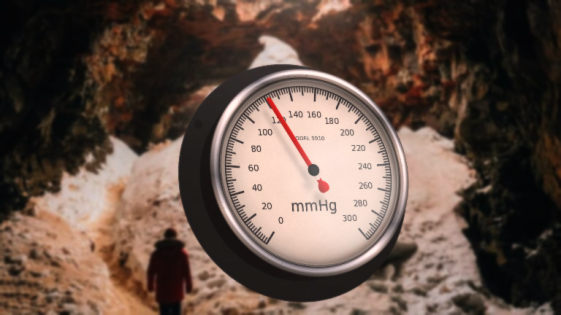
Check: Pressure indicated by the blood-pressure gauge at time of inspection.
120 mmHg
